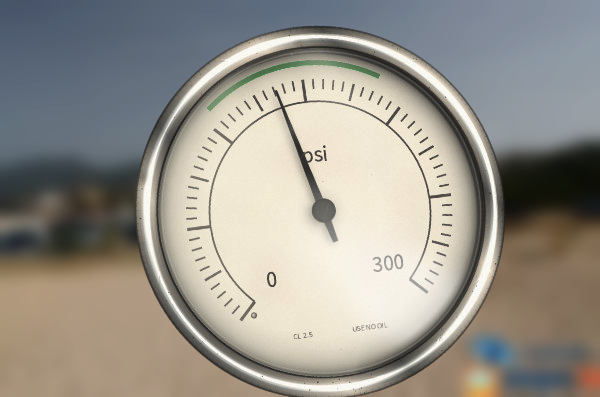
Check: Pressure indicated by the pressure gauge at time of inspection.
135 psi
